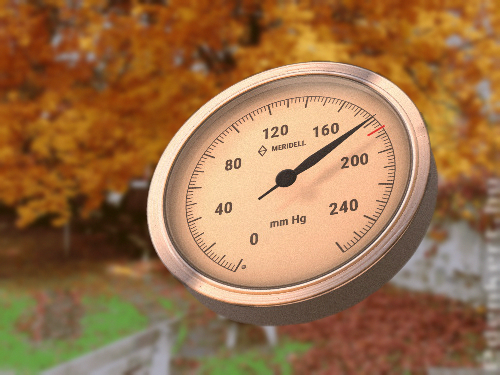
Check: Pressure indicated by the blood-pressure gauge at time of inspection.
180 mmHg
